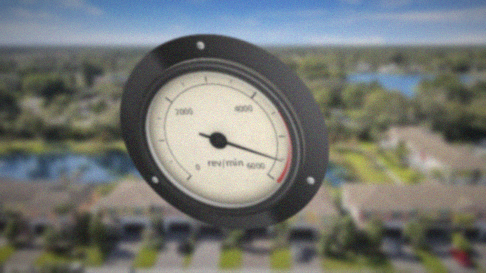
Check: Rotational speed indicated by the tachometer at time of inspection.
5500 rpm
